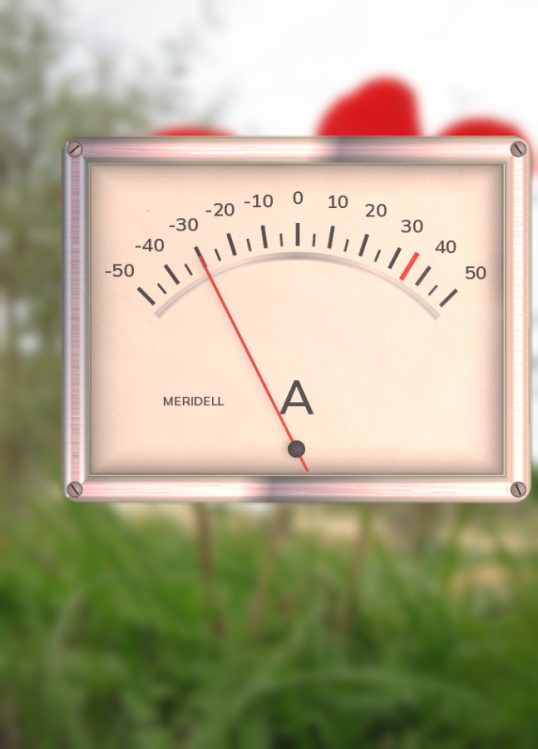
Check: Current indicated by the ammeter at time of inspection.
-30 A
